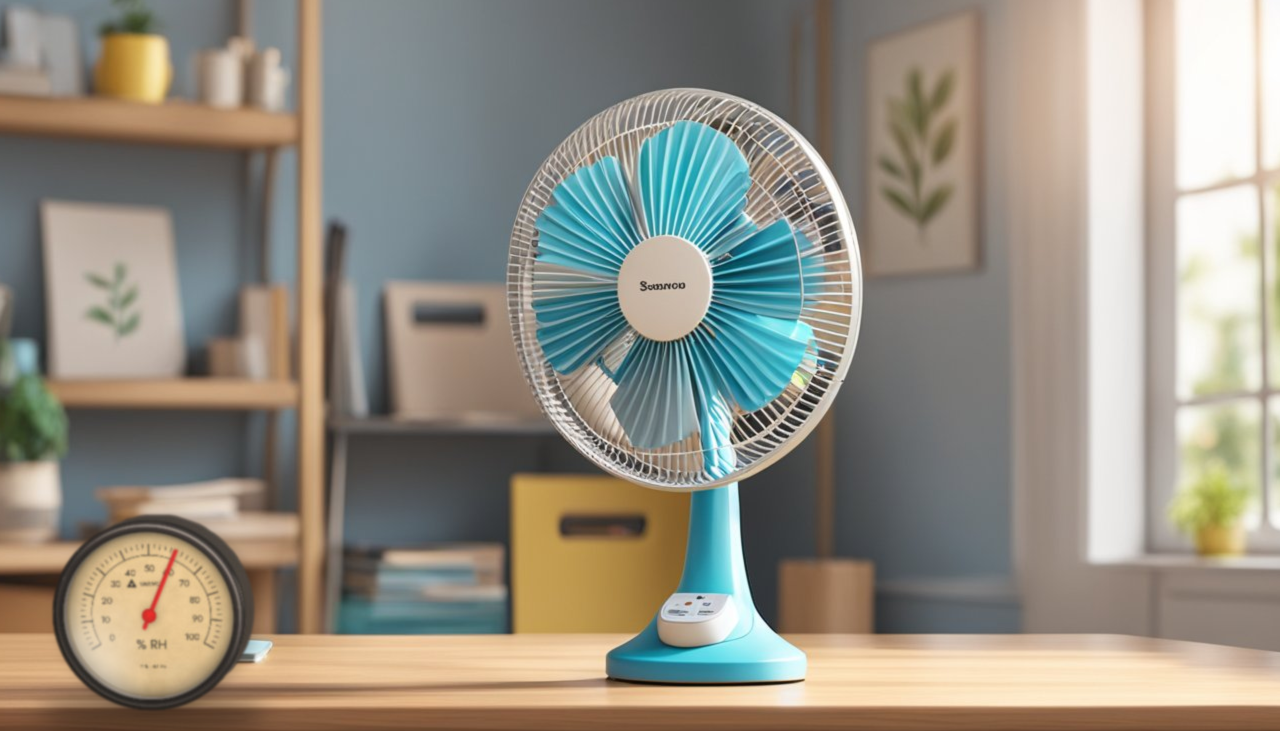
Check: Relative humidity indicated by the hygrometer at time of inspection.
60 %
